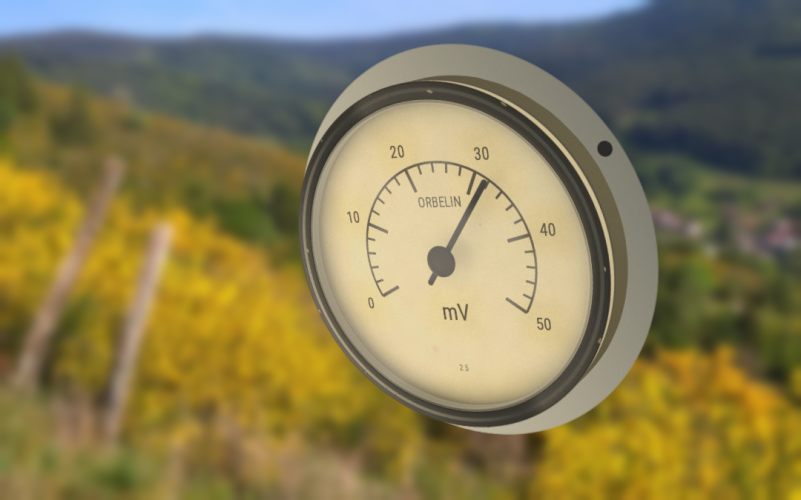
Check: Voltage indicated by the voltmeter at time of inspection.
32 mV
